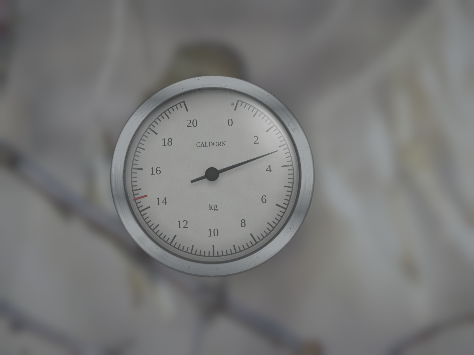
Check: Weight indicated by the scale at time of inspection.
3.2 kg
